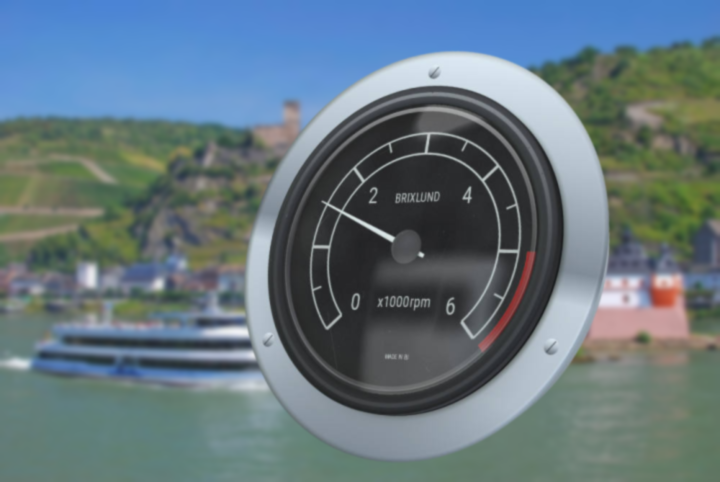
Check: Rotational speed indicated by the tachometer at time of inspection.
1500 rpm
